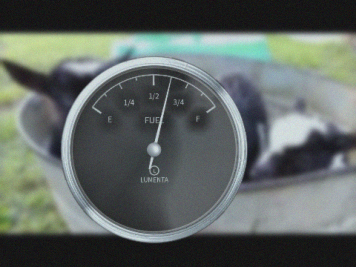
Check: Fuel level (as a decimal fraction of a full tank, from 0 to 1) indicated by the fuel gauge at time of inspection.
0.625
